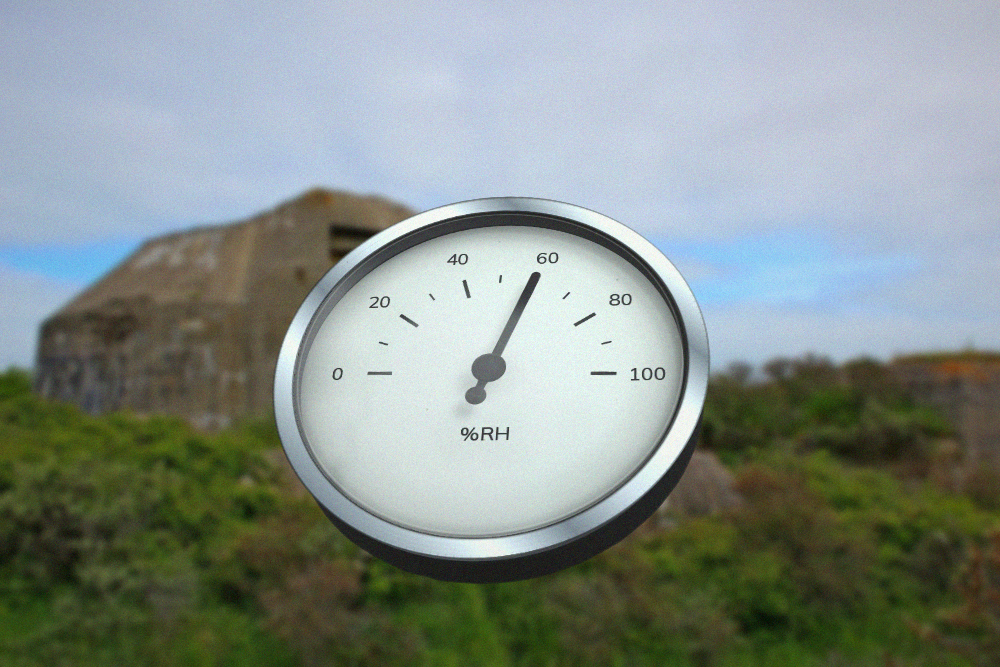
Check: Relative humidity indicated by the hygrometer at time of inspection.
60 %
